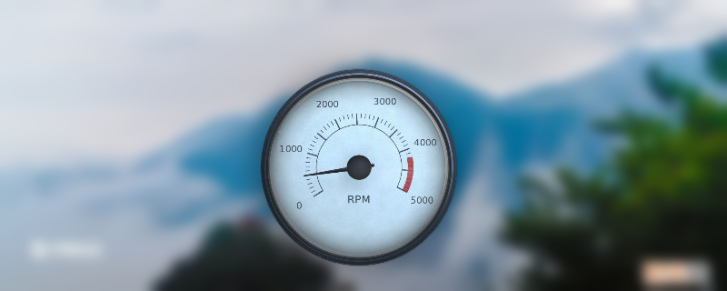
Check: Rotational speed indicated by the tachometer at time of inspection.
500 rpm
